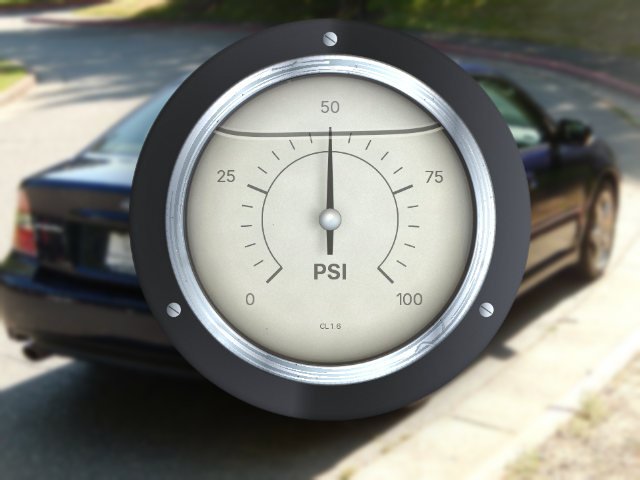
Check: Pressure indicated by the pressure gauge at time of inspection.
50 psi
